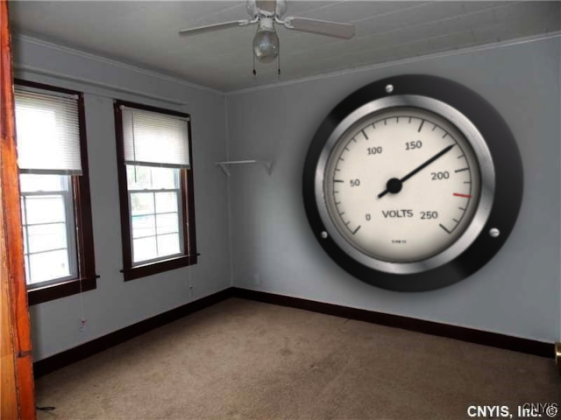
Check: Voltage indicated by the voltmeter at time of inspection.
180 V
